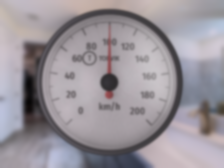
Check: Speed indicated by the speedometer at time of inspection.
100 km/h
